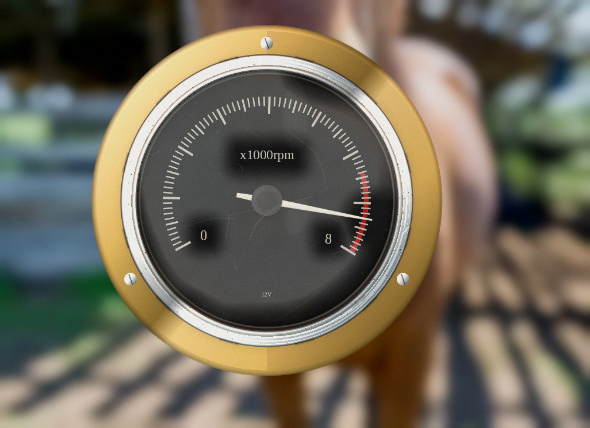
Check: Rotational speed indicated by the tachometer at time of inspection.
7300 rpm
